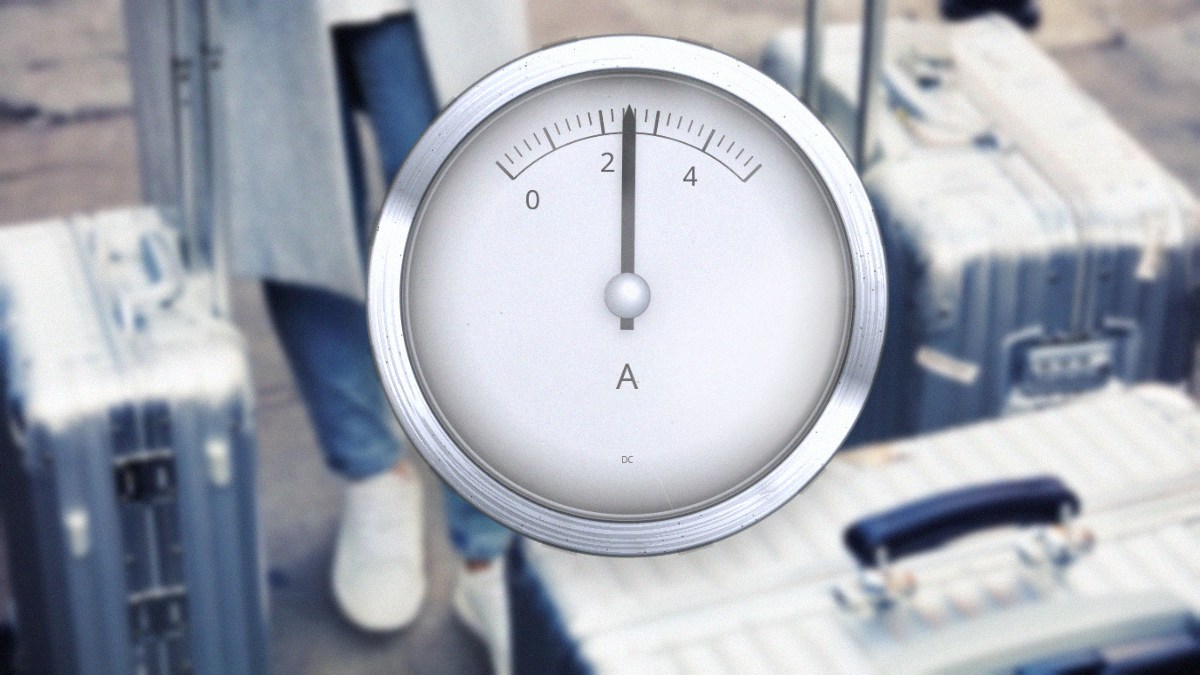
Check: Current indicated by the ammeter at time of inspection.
2.5 A
